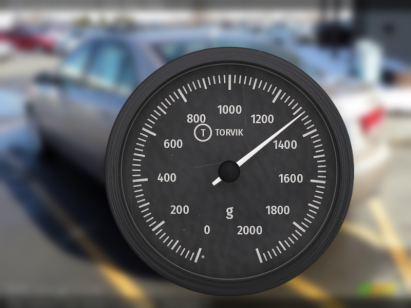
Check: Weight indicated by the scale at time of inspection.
1320 g
